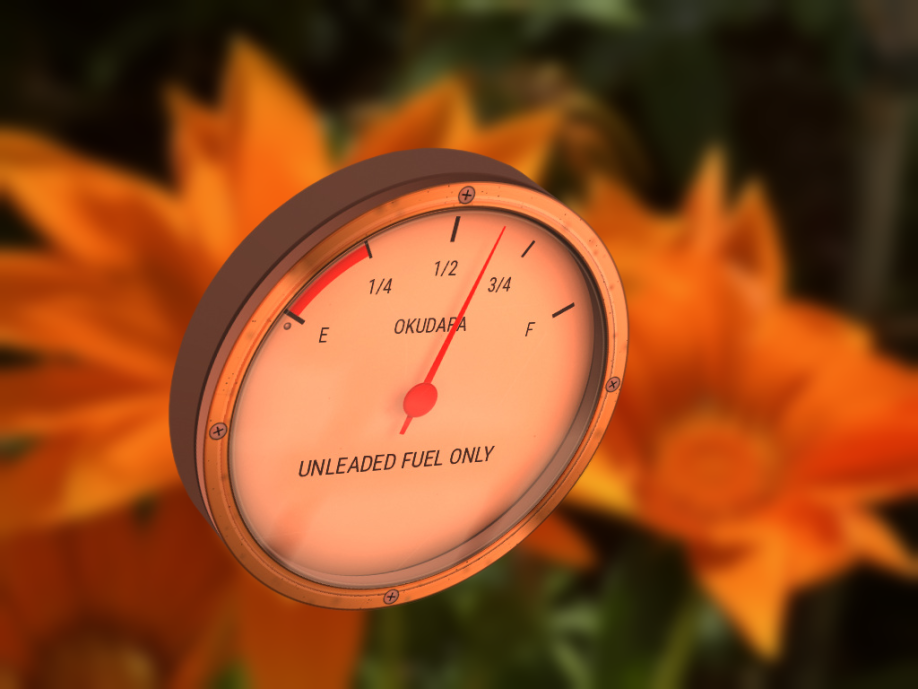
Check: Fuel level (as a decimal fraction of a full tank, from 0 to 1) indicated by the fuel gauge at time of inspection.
0.625
